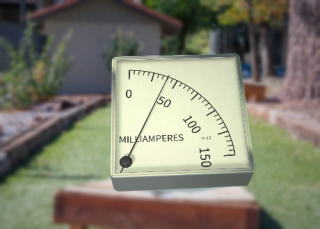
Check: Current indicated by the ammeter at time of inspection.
40 mA
